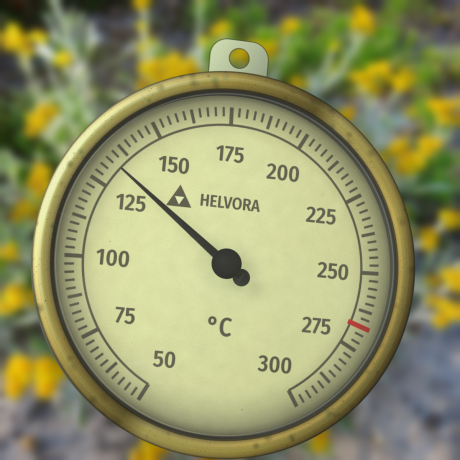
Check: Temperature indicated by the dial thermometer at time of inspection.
132.5 °C
